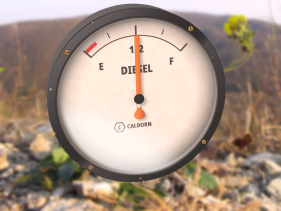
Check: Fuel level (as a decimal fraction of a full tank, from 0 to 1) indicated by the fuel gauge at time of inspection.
0.5
